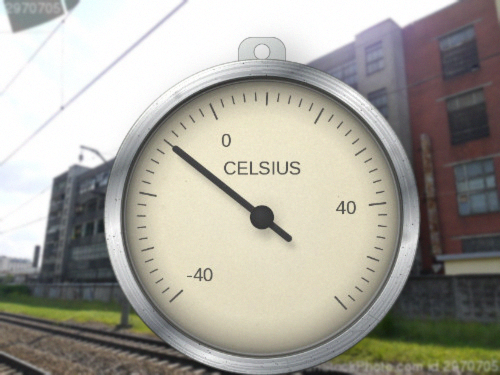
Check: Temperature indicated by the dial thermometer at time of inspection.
-10 °C
